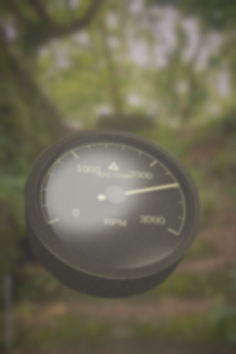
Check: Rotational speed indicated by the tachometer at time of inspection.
2400 rpm
